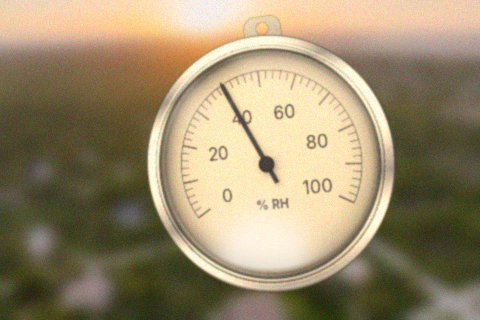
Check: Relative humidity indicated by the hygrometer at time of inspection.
40 %
